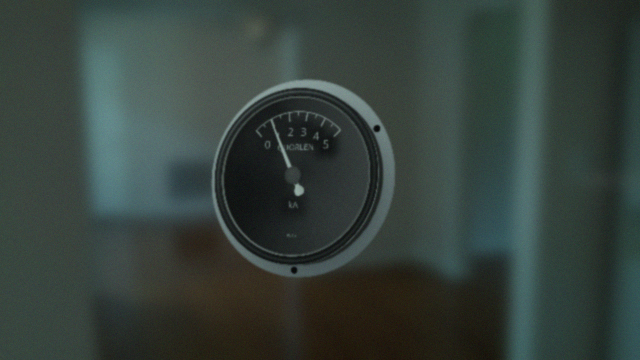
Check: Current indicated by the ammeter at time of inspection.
1 kA
